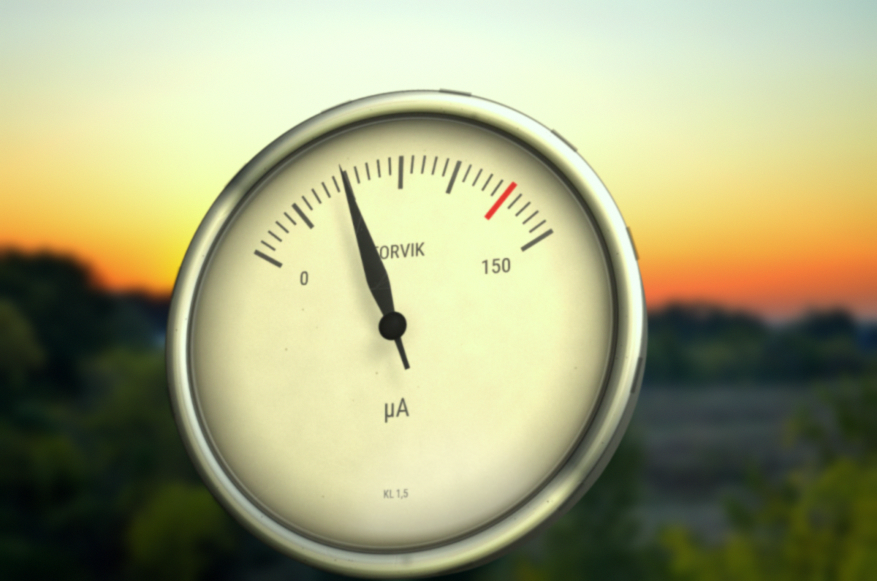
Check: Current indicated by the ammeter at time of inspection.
50 µA
